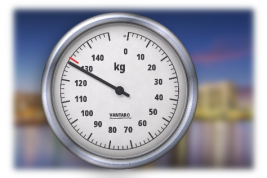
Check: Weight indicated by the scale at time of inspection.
128 kg
